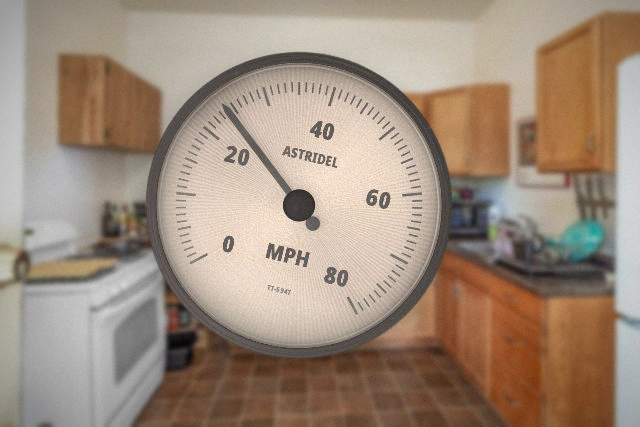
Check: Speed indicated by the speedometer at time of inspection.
24 mph
